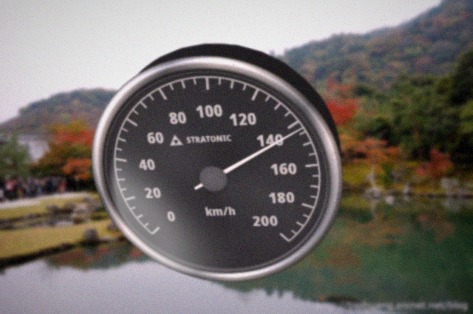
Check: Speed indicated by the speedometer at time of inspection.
142.5 km/h
